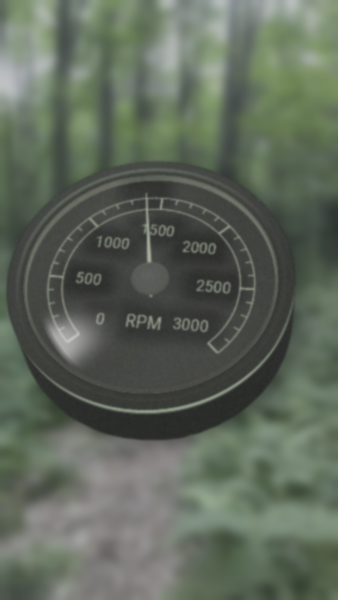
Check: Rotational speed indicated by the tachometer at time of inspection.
1400 rpm
